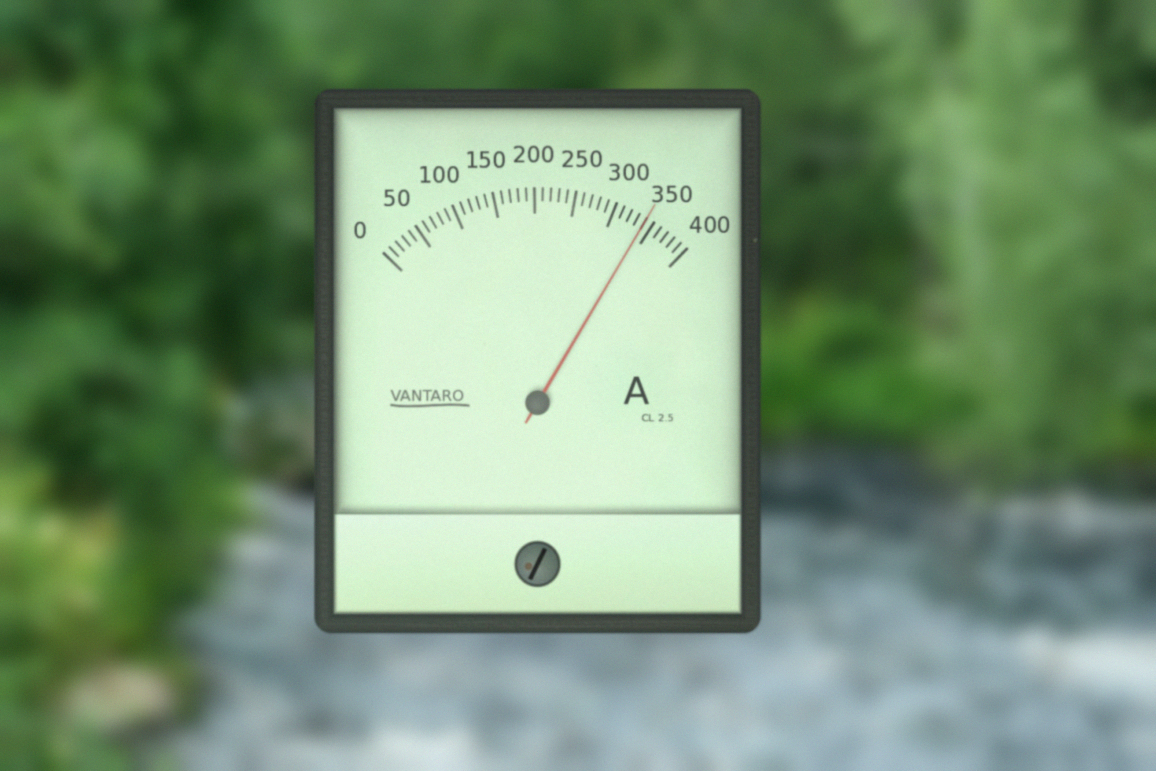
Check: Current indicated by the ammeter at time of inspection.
340 A
